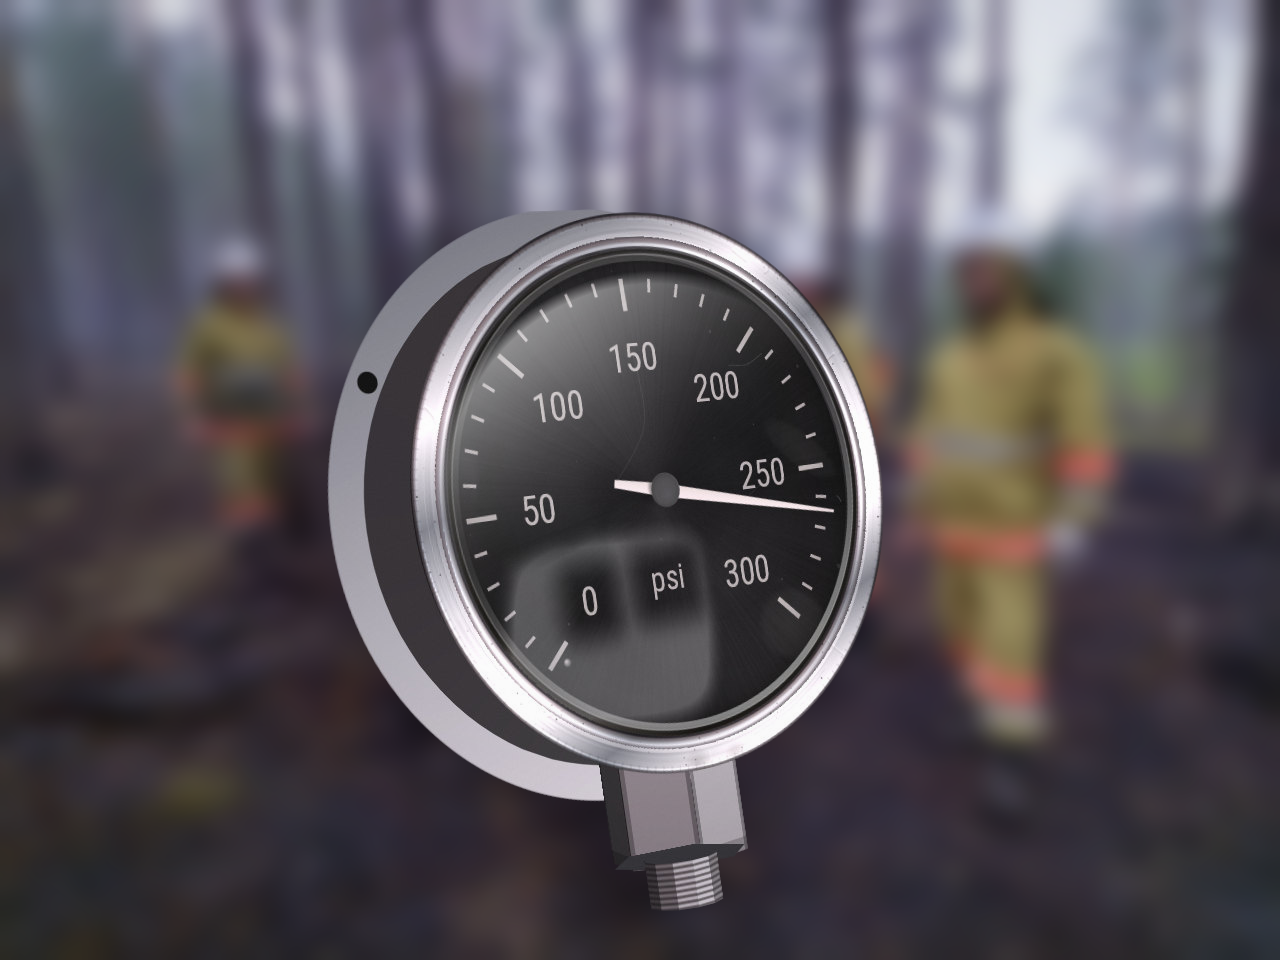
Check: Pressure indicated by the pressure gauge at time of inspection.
265 psi
